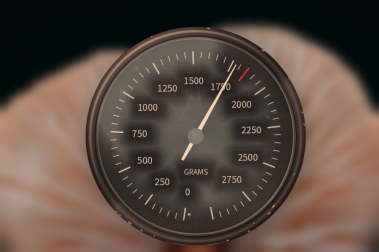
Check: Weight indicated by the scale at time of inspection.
1775 g
